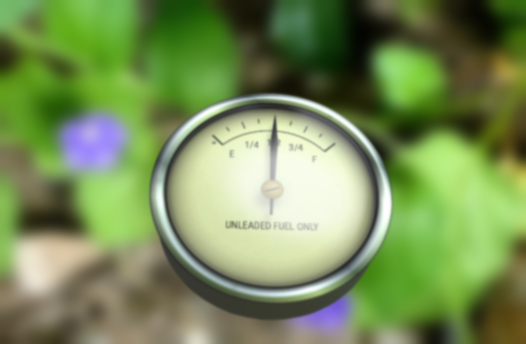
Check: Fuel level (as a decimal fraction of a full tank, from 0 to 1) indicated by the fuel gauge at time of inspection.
0.5
